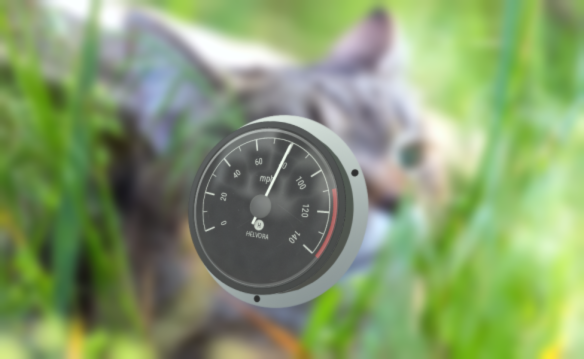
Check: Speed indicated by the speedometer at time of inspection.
80 mph
